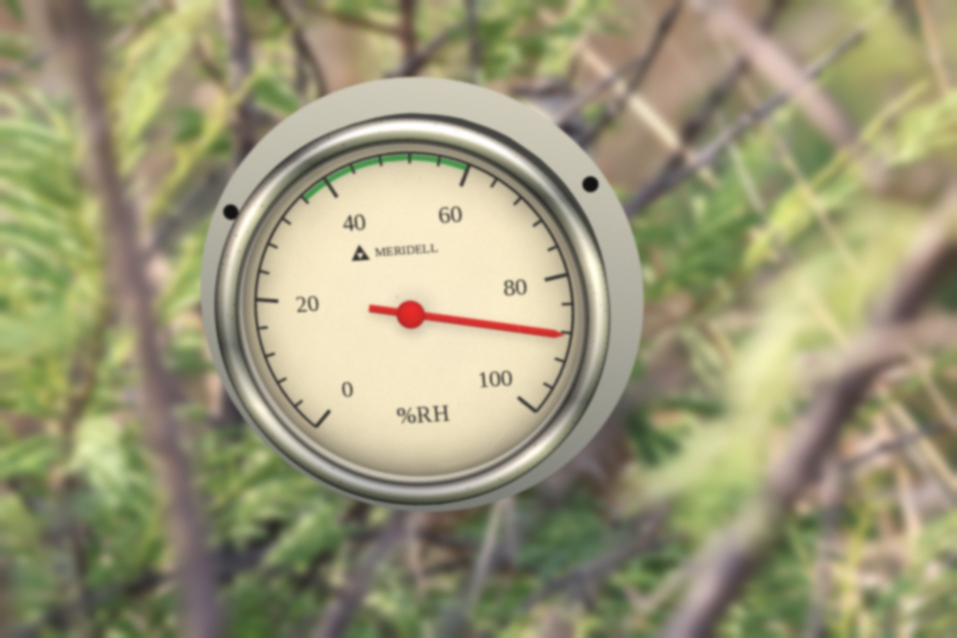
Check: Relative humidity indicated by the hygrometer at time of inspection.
88 %
